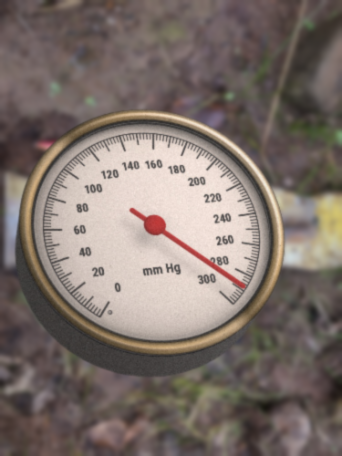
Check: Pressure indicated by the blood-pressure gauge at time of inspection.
290 mmHg
